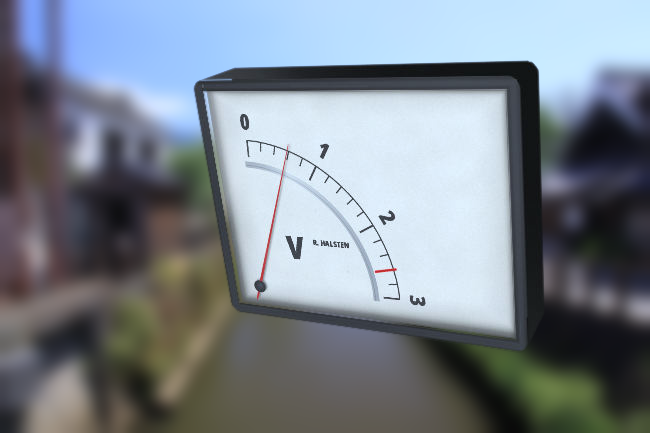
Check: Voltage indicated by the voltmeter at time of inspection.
0.6 V
